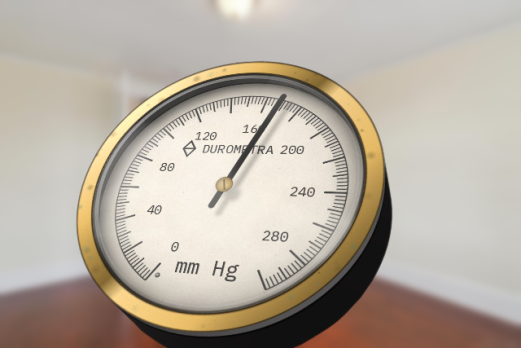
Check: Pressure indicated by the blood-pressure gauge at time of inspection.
170 mmHg
